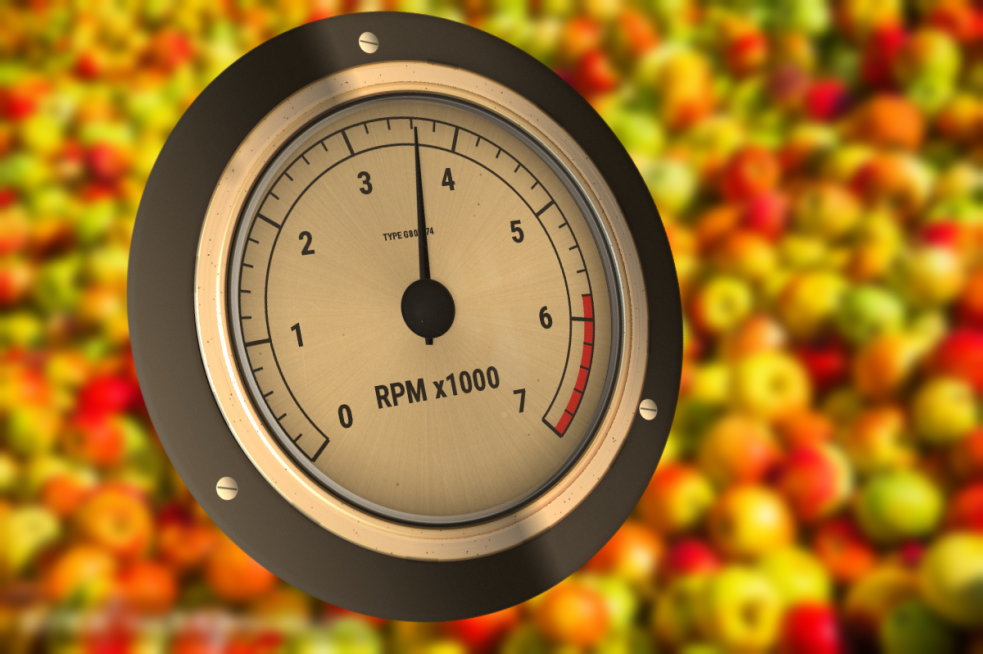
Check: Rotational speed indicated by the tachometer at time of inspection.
3600 rpm
